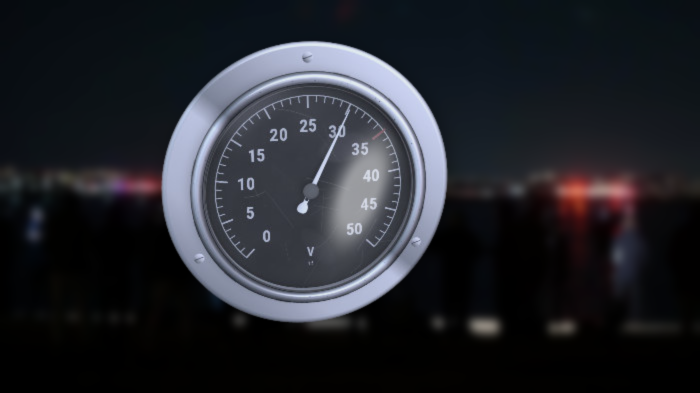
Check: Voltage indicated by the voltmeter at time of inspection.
30 V
